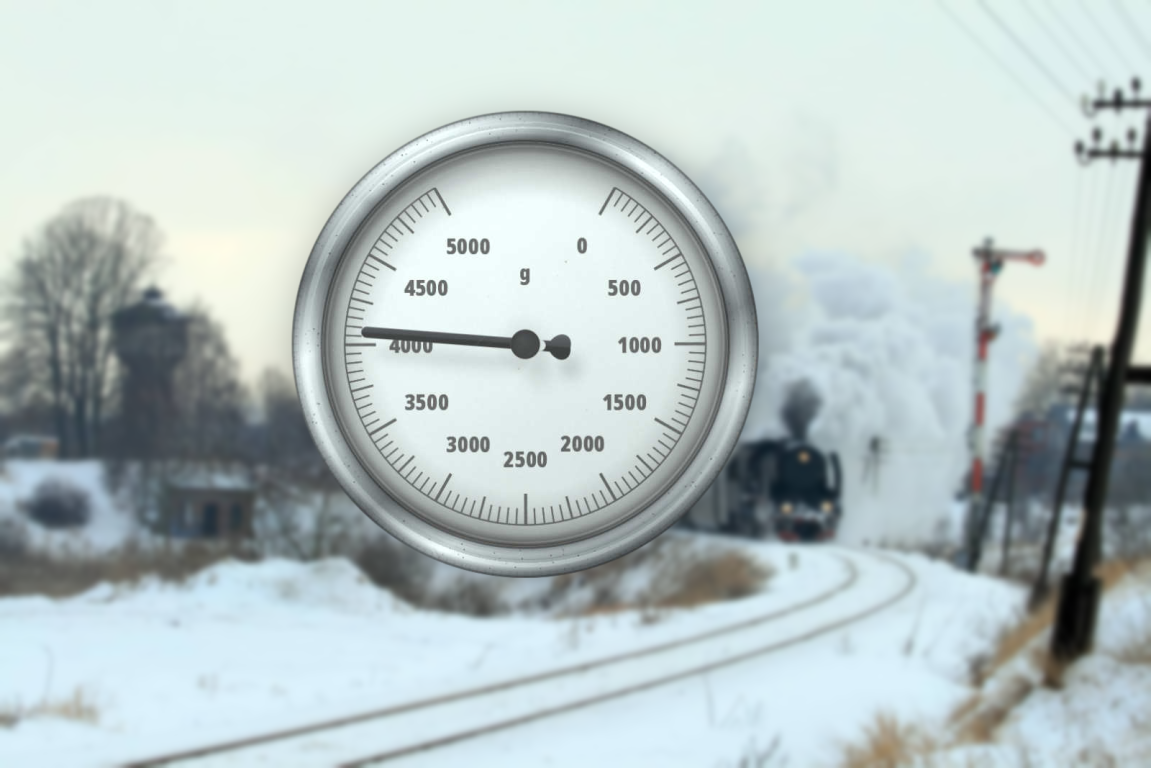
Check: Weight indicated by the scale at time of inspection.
4075 g
